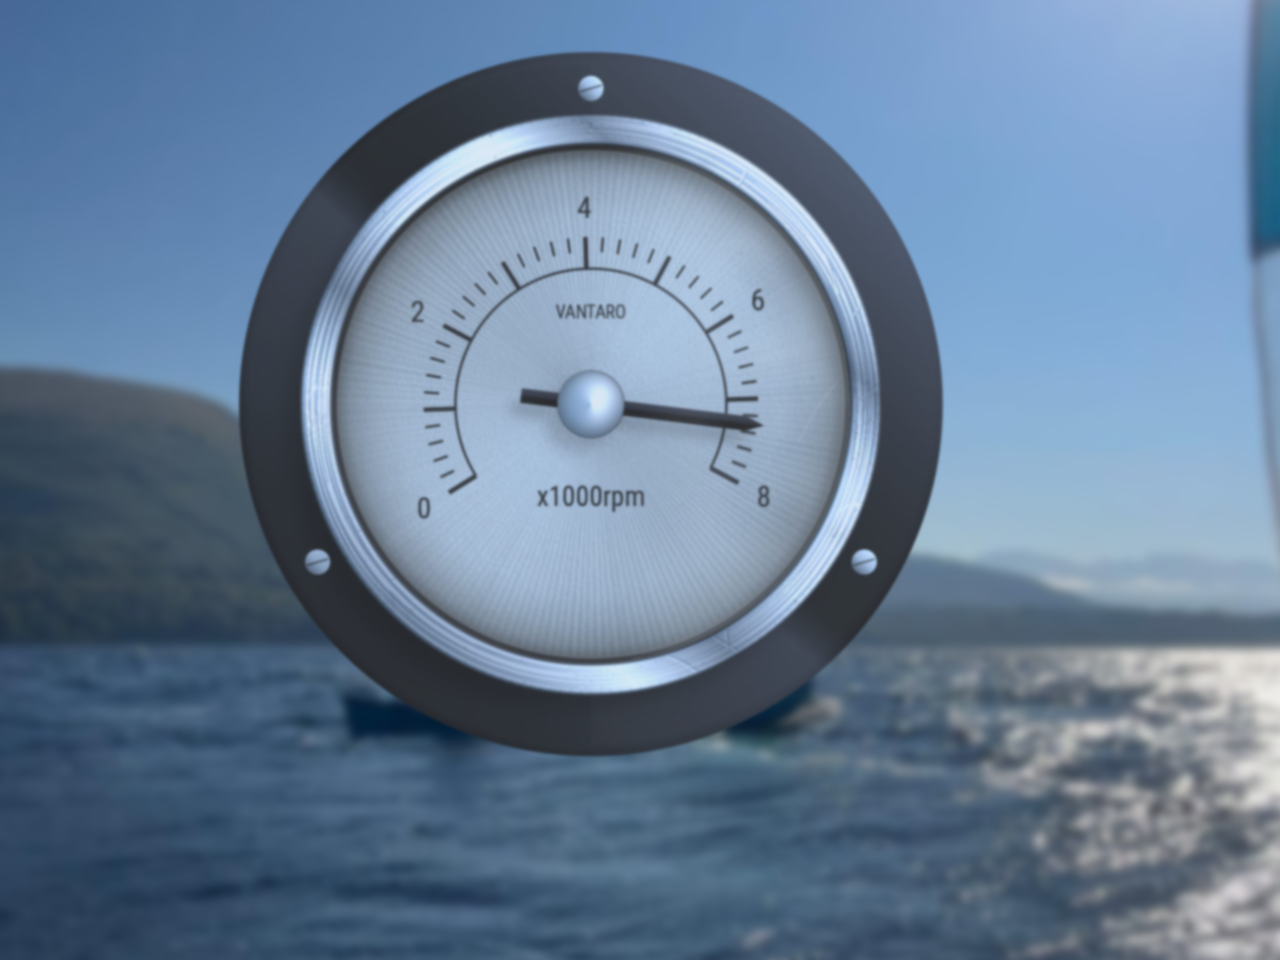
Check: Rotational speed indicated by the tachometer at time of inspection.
7300 rpm
